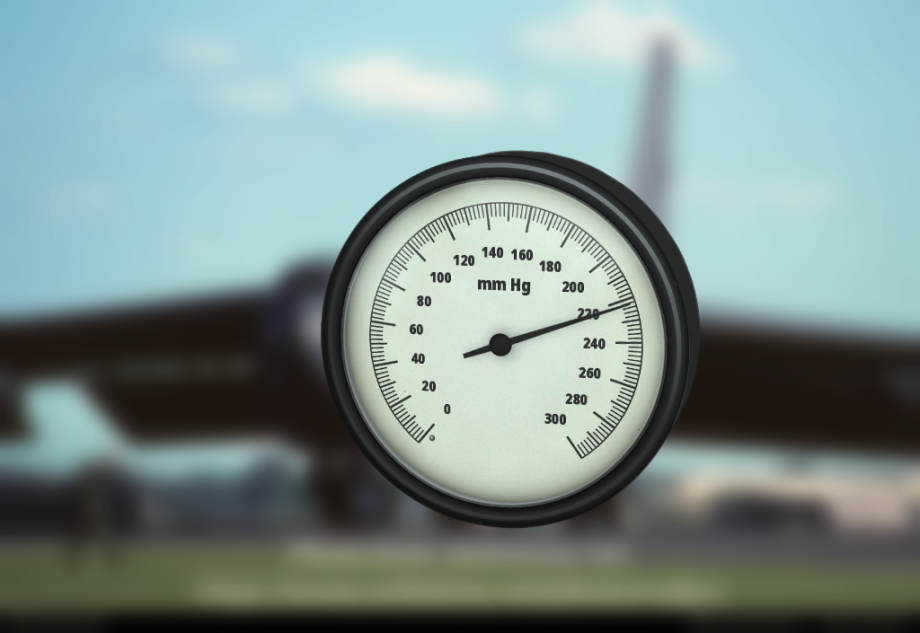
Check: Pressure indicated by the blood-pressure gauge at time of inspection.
222 mmHg
